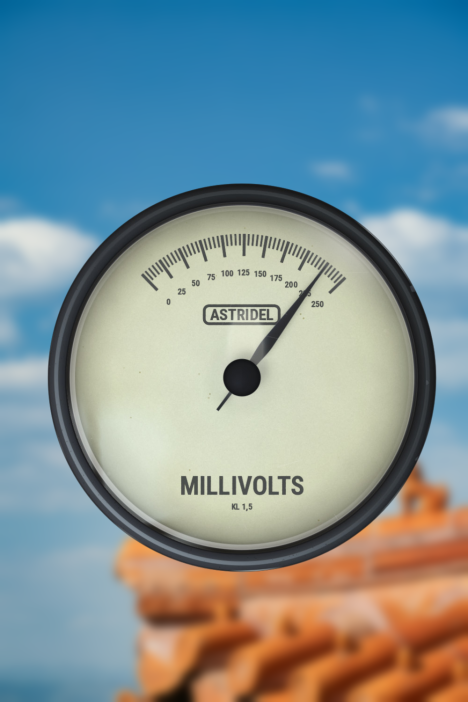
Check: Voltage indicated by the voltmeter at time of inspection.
225 mV
